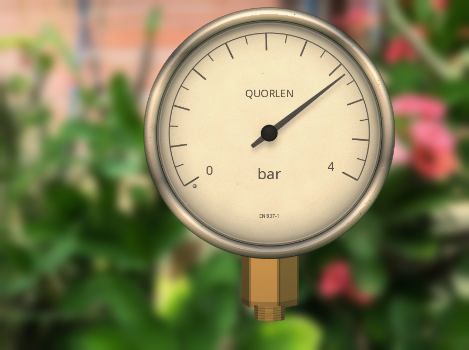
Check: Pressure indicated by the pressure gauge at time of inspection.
2.9 bar
